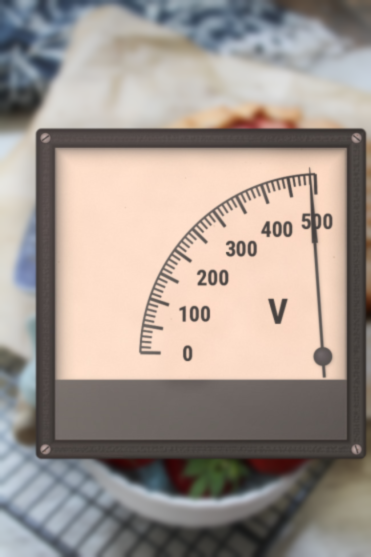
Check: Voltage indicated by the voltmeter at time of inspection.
490 V
